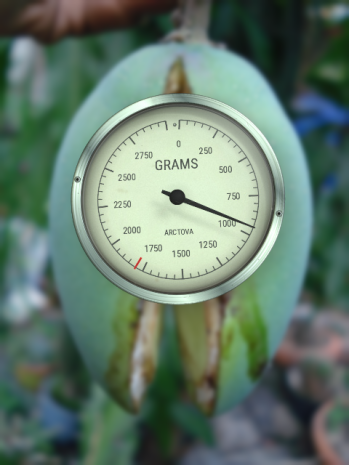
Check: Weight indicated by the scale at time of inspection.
950 g
